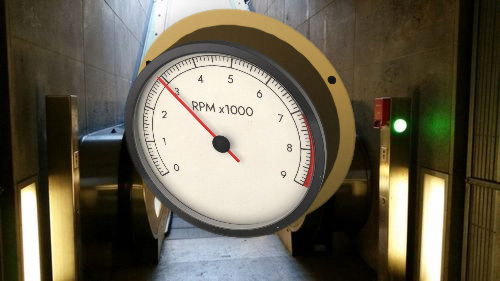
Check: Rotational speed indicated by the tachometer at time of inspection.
3000 rpm
